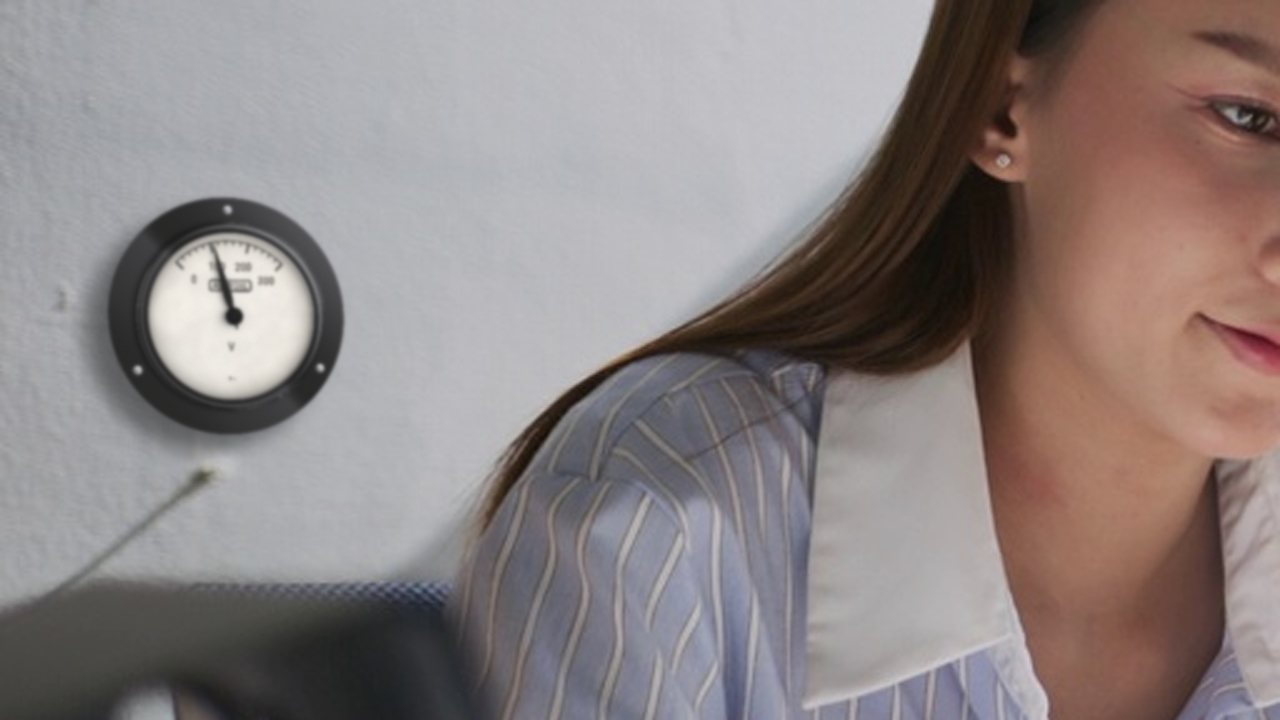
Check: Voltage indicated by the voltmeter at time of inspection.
100 V
